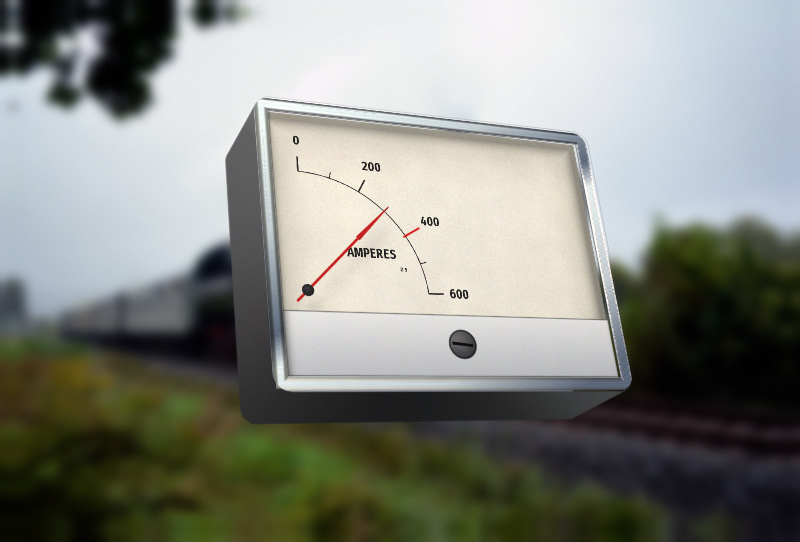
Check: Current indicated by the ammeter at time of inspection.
300 A
